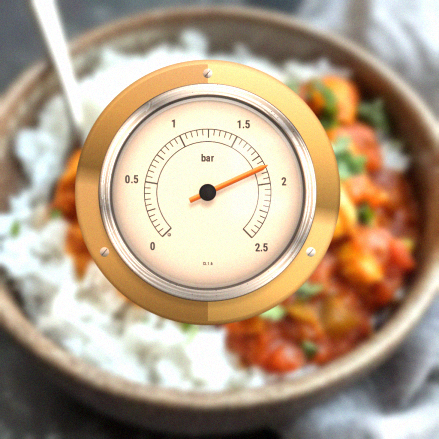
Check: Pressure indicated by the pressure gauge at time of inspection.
1.85 bar
